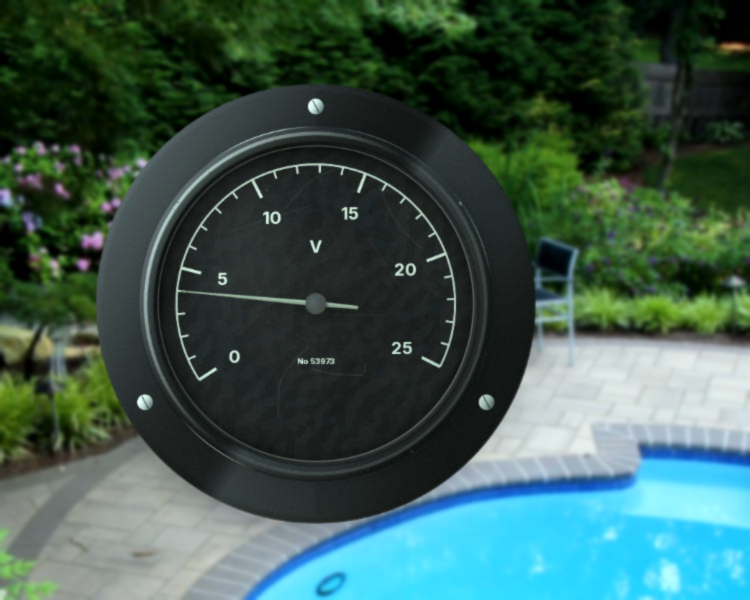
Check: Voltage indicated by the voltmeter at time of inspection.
4 V
